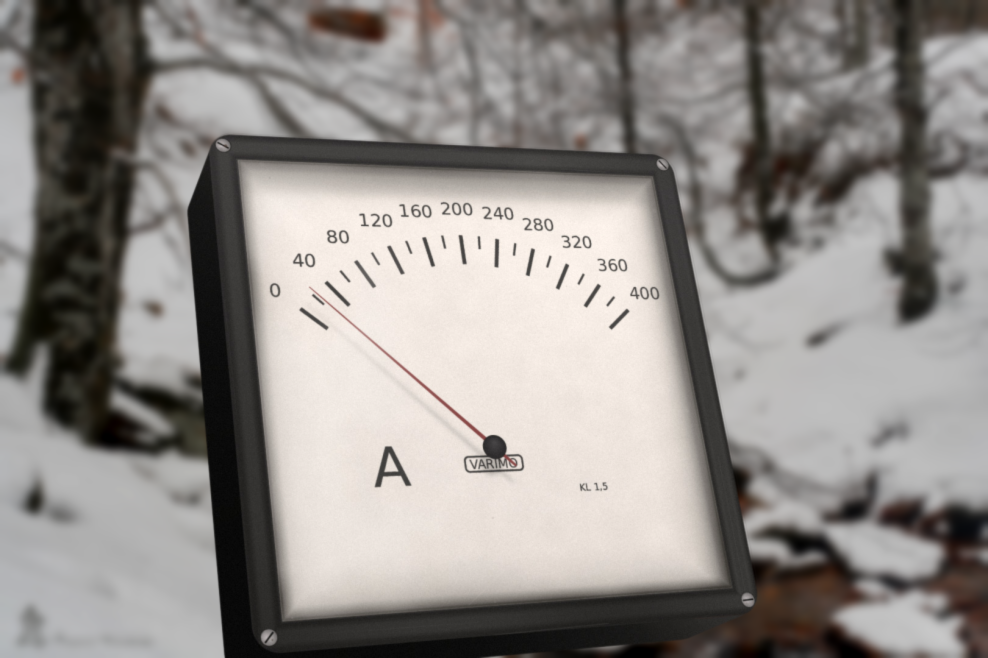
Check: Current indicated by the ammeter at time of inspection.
20 A
